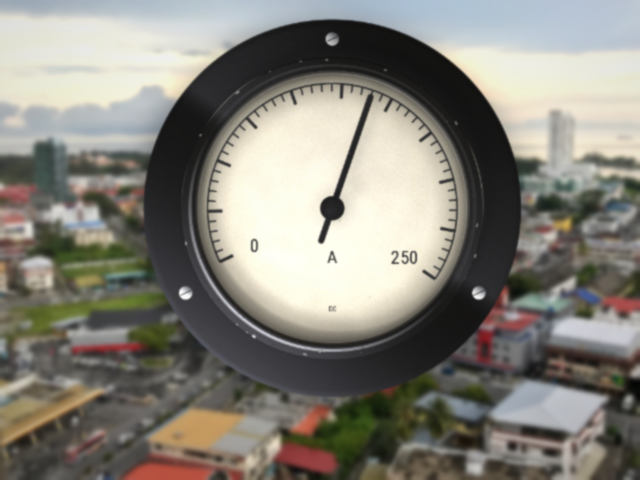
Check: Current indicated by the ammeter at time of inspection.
140 A
